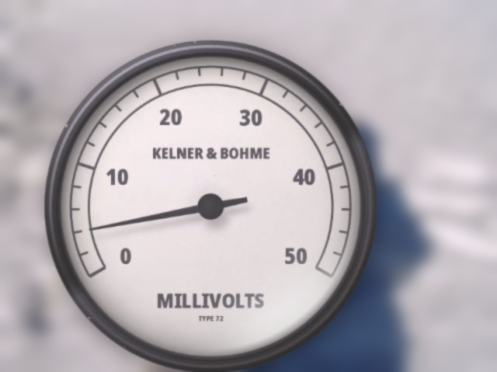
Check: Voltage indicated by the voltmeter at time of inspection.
4 mV
